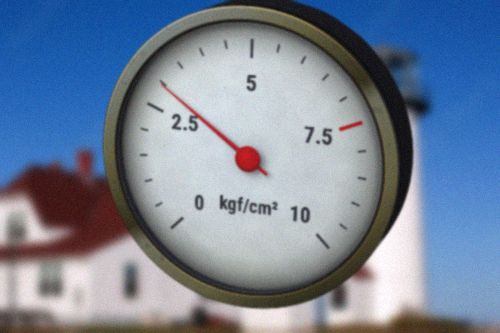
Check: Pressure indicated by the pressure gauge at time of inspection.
3 kg/cm²
